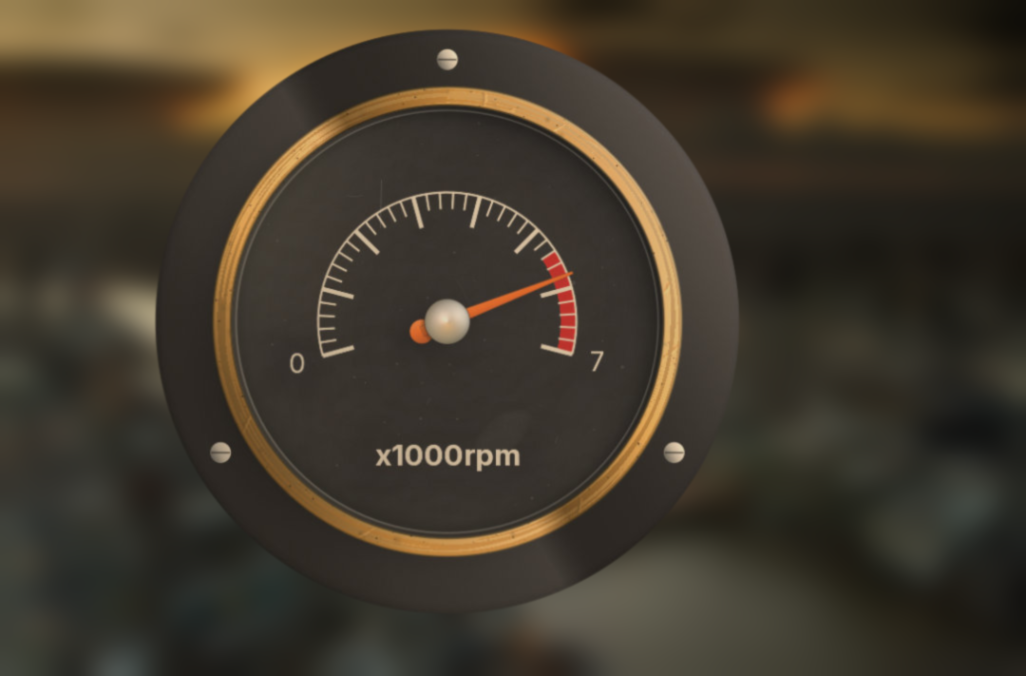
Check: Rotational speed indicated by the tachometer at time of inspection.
5800 rpm
